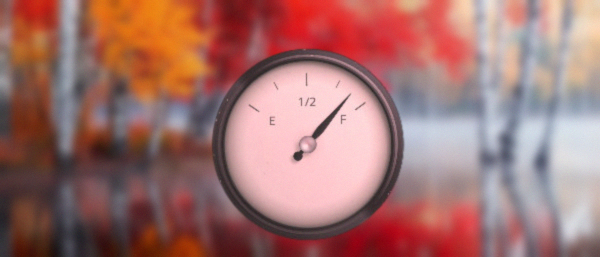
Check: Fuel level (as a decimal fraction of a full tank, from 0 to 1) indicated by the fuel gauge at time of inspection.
0.875
